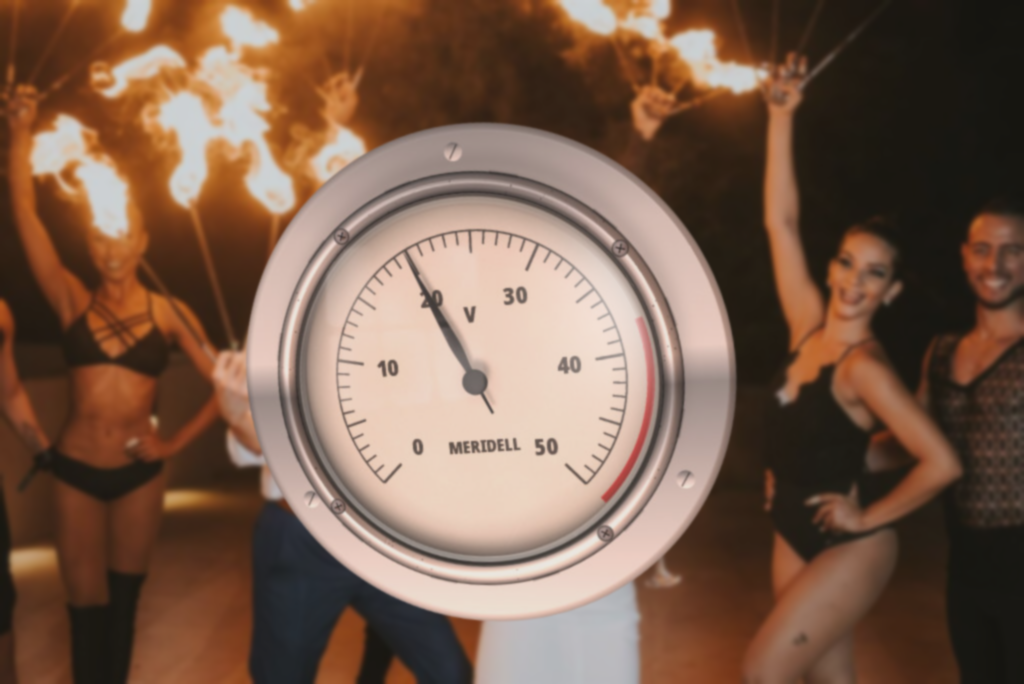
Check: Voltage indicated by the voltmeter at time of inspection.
20 V
